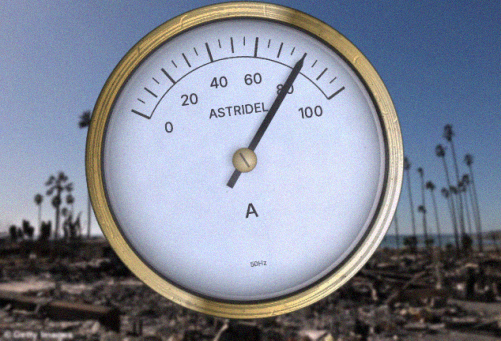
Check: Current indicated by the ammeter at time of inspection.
80 A
